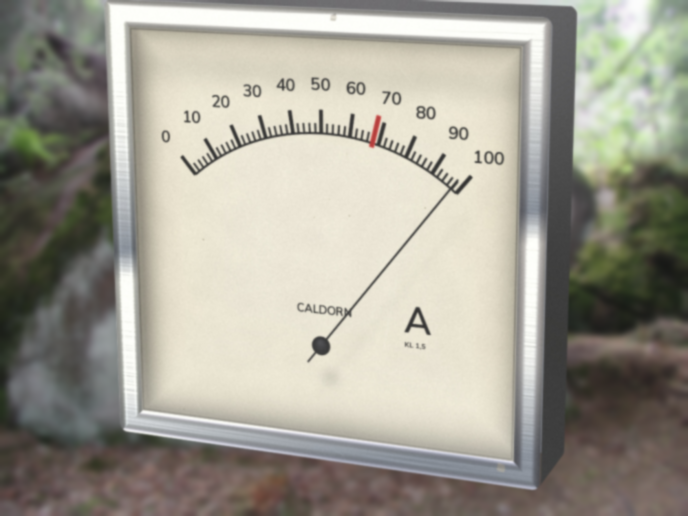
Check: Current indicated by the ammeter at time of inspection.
98 A
